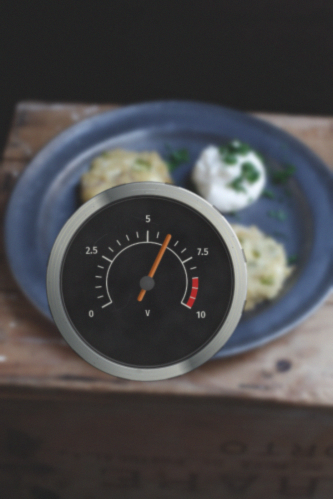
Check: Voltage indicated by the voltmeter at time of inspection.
6 V
